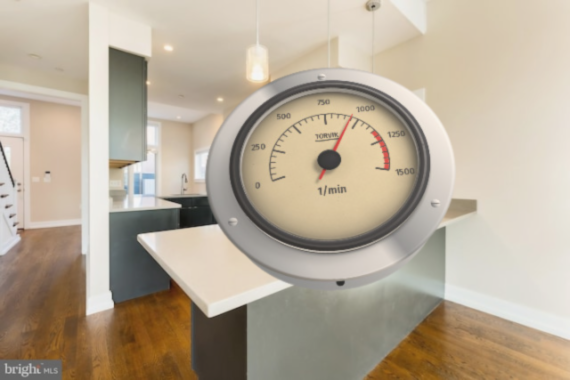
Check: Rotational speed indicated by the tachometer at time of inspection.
950 rpm
